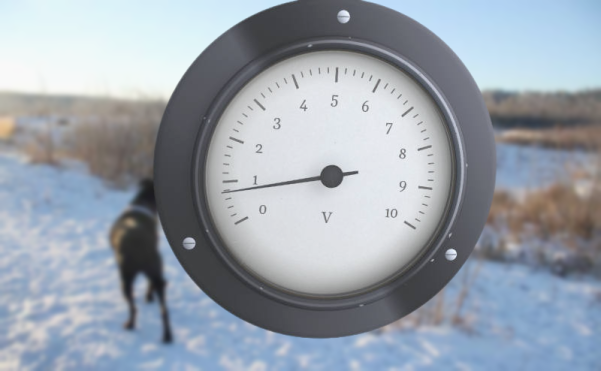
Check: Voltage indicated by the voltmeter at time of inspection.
0.8 V
